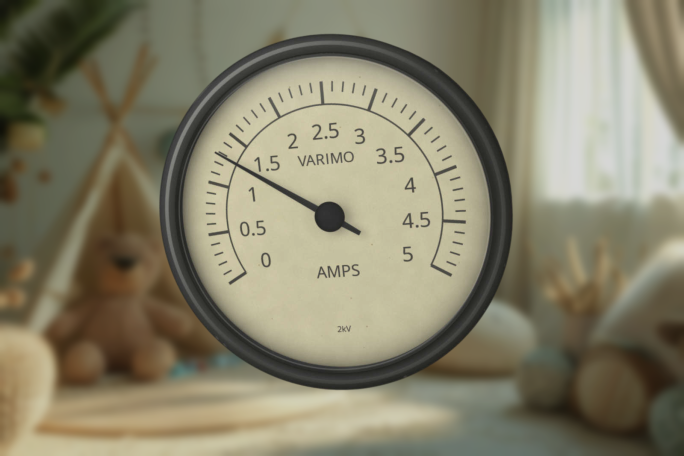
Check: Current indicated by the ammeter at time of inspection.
1.3 A
